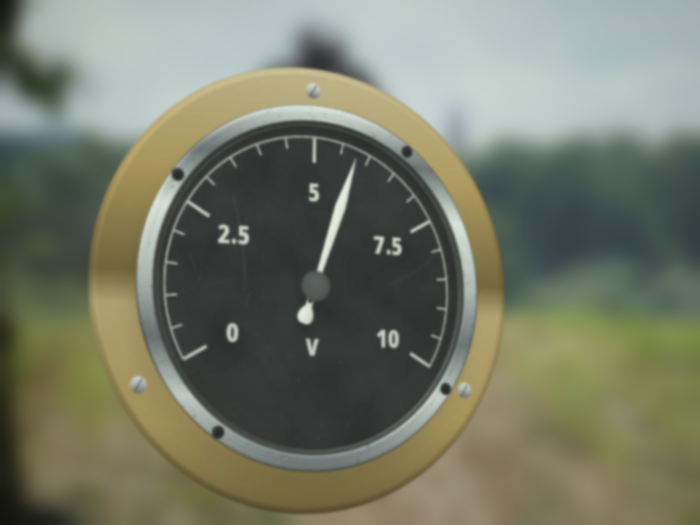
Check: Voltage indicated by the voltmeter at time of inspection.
5.75 V
